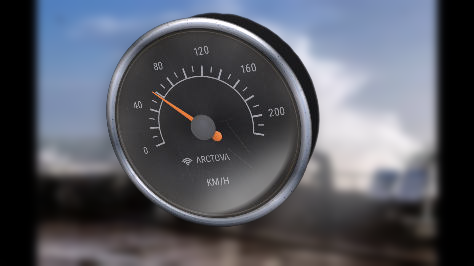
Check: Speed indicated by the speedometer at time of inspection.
60 km/h
